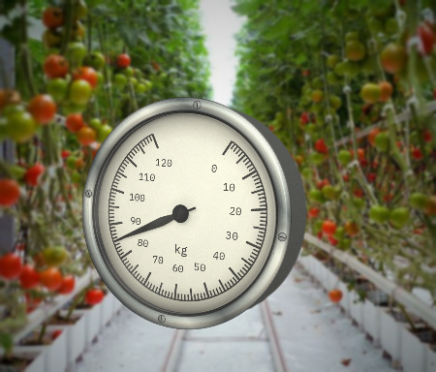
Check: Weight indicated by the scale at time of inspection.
85 kg
